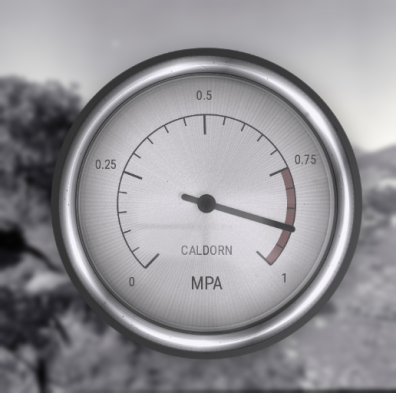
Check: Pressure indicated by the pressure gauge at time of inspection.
0.9 MPa
